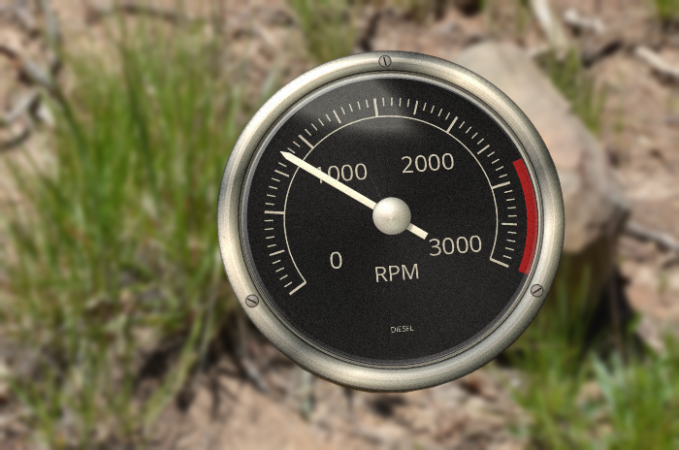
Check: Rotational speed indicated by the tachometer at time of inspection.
850 rpm
